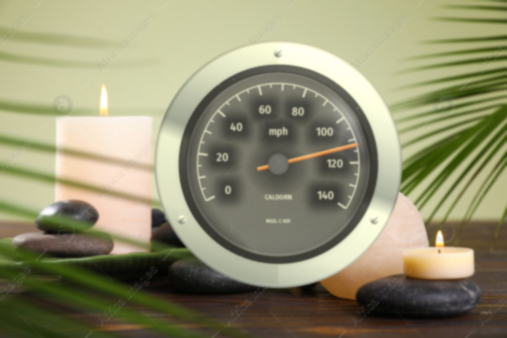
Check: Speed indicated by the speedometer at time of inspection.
112.5 mph
